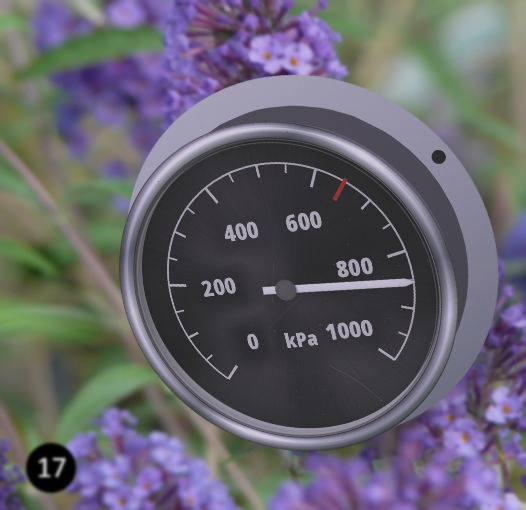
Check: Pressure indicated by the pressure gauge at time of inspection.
850 kPa
